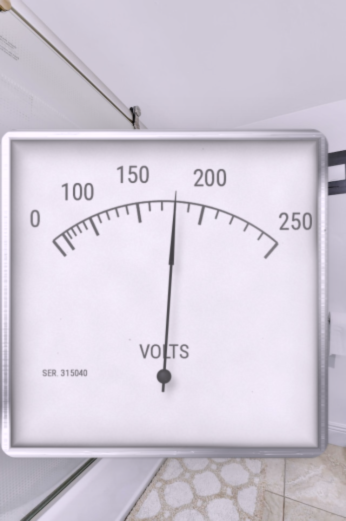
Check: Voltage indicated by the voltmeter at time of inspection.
180 V
